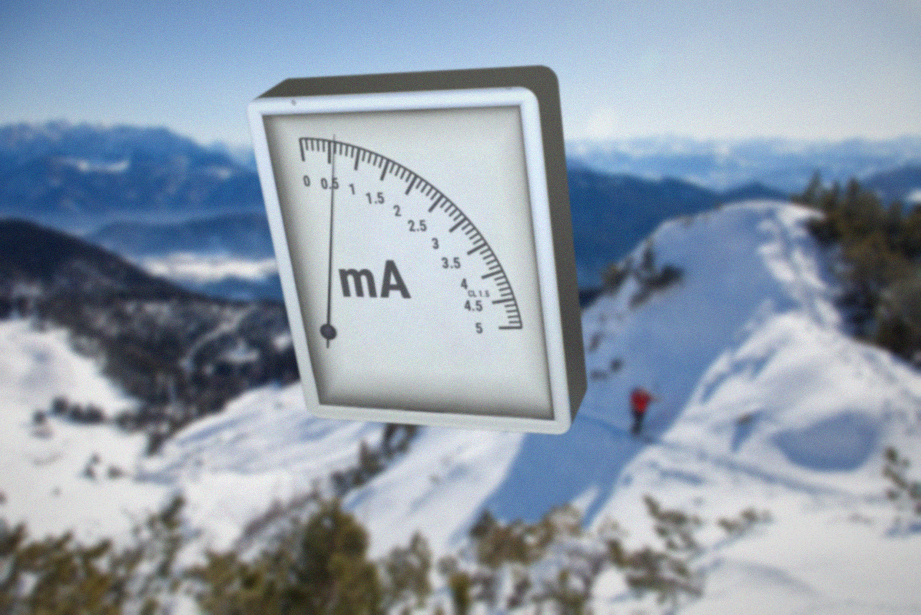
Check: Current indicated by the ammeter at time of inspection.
0.6 mA
